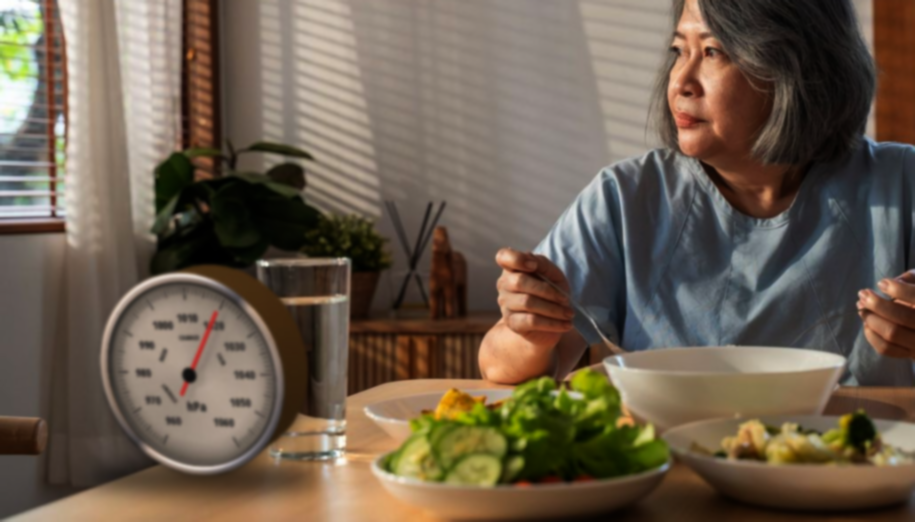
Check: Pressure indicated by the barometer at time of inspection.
1020 hPa
